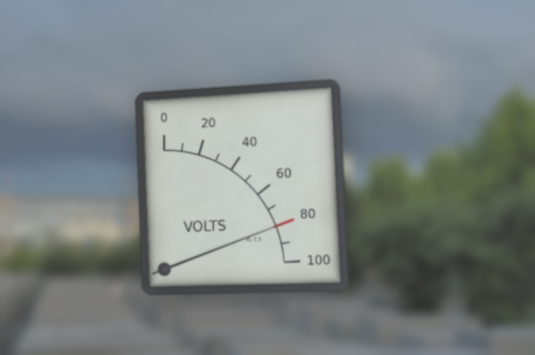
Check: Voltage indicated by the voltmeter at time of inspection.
80 V
